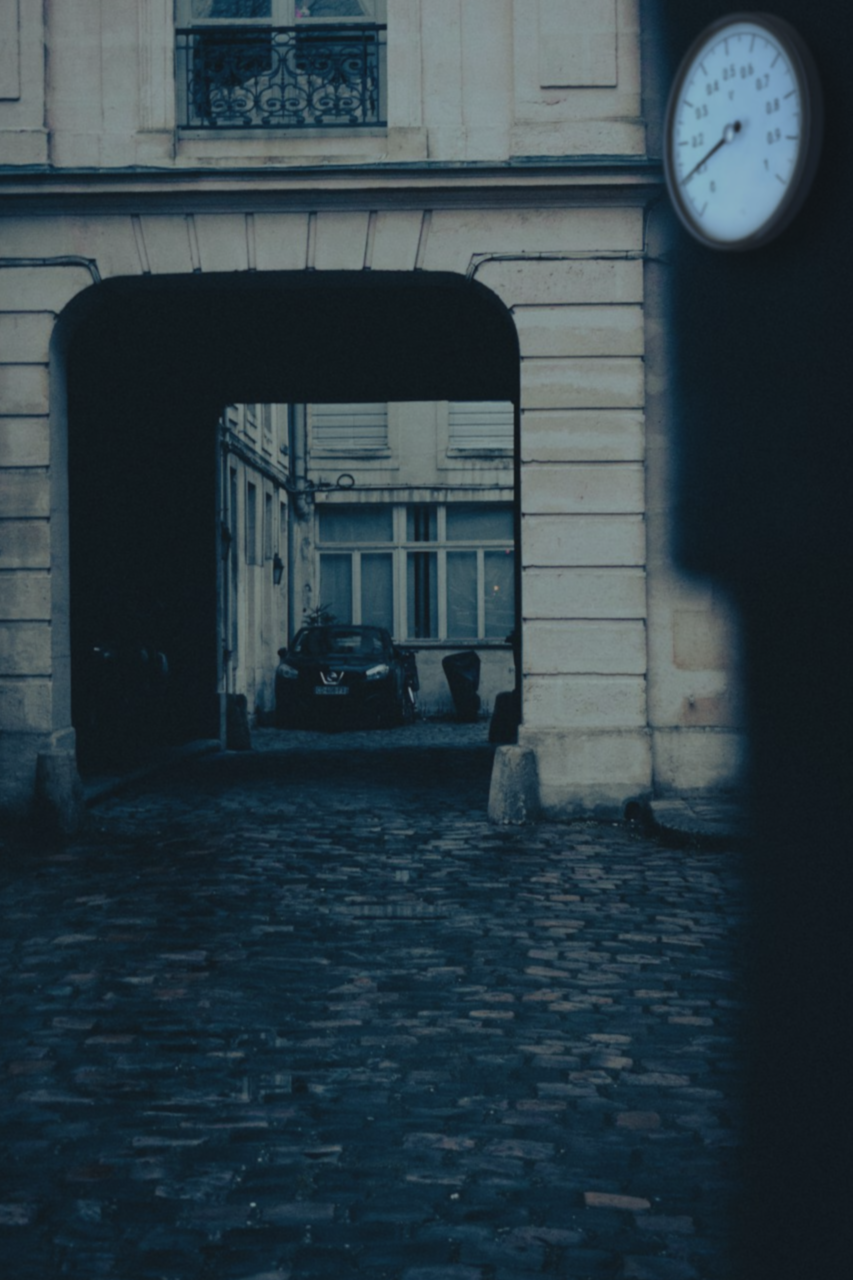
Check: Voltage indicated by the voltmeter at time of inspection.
0.1 V
